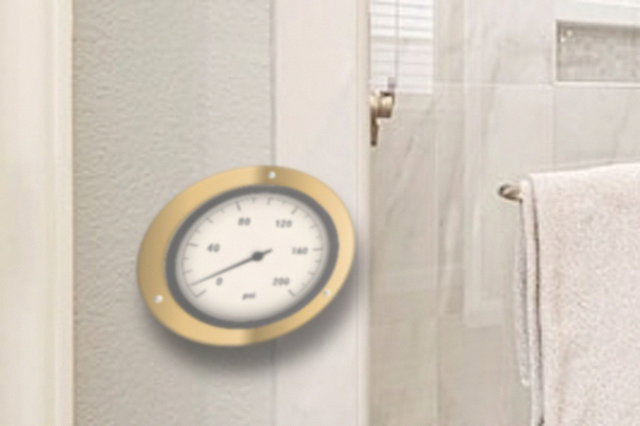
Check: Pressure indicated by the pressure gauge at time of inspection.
10 psi
